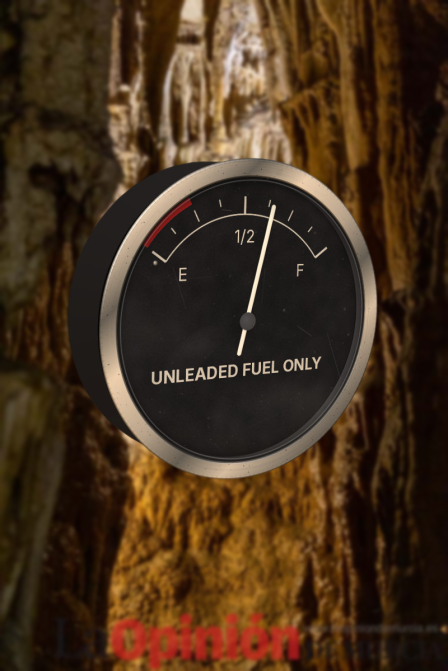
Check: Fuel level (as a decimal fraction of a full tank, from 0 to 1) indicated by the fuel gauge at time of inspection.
0.625
